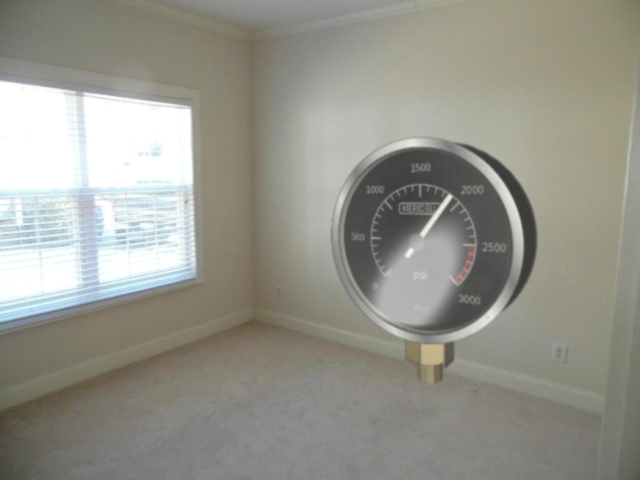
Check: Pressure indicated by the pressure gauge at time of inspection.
1900 psi
